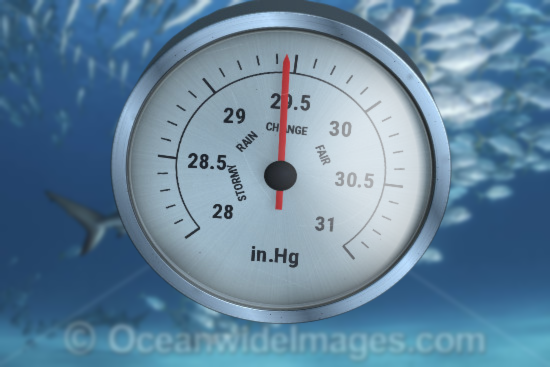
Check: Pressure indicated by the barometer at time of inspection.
29.45 inHg
